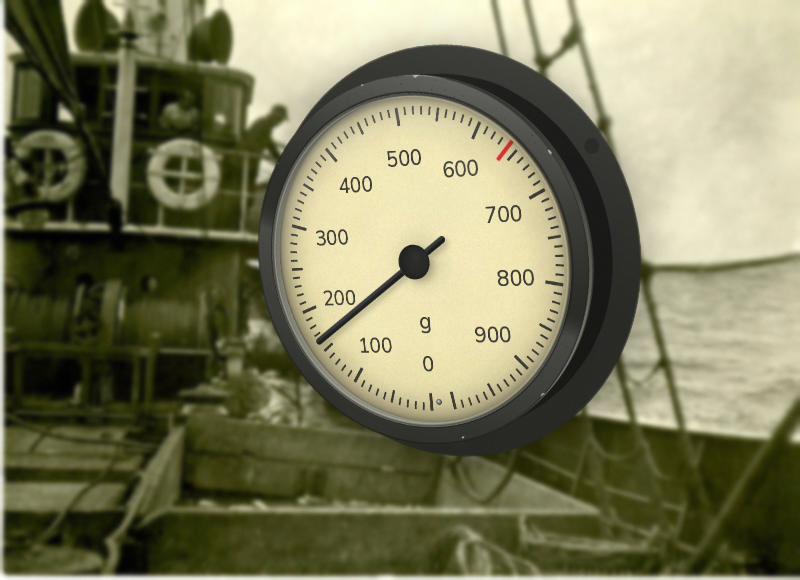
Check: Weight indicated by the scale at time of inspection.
160 g
